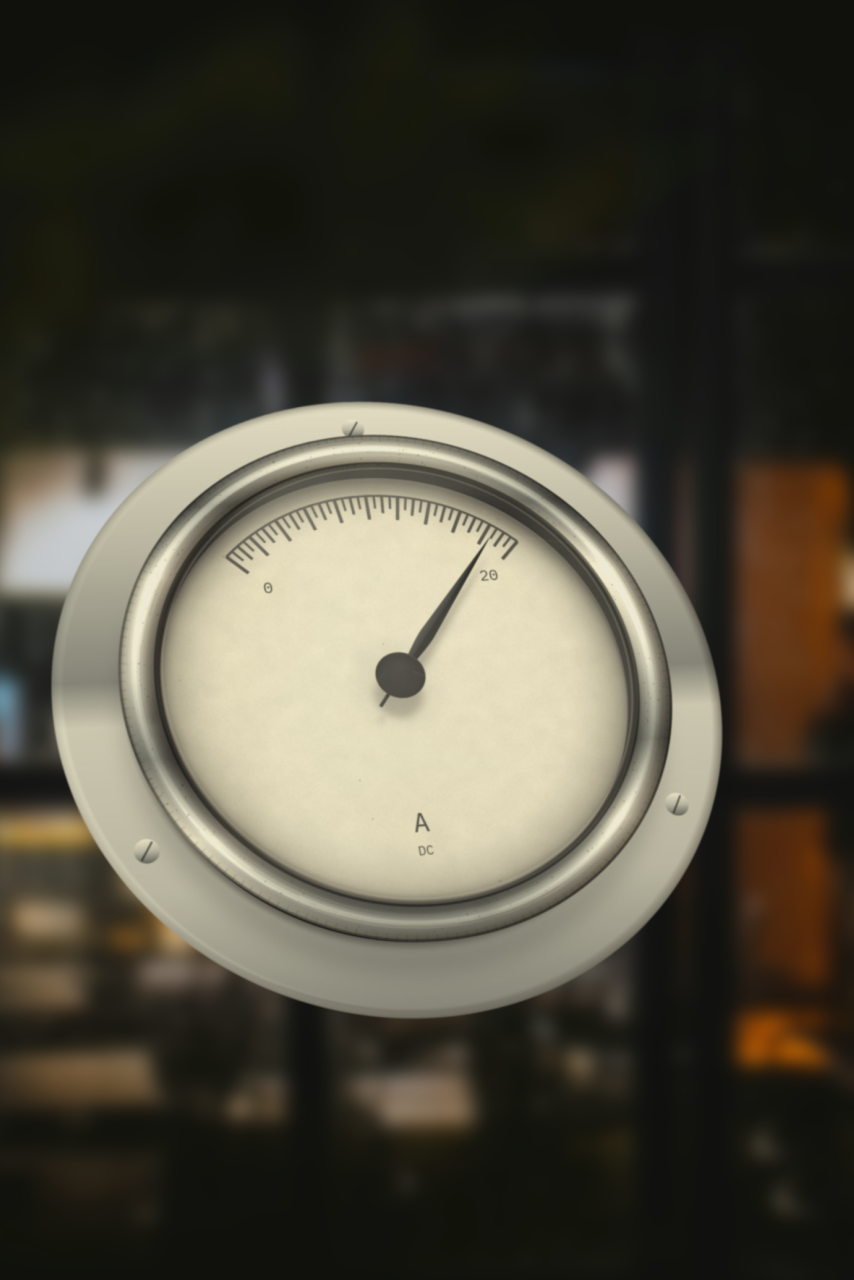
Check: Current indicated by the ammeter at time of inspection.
18.5 A
